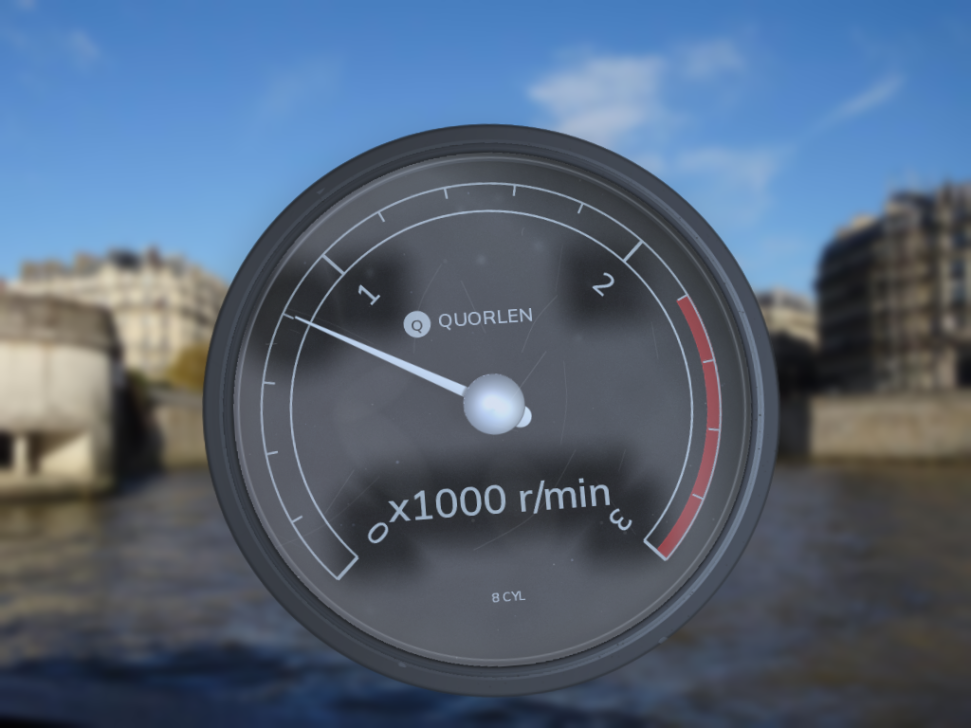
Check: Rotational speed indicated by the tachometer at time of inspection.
800 rpm
